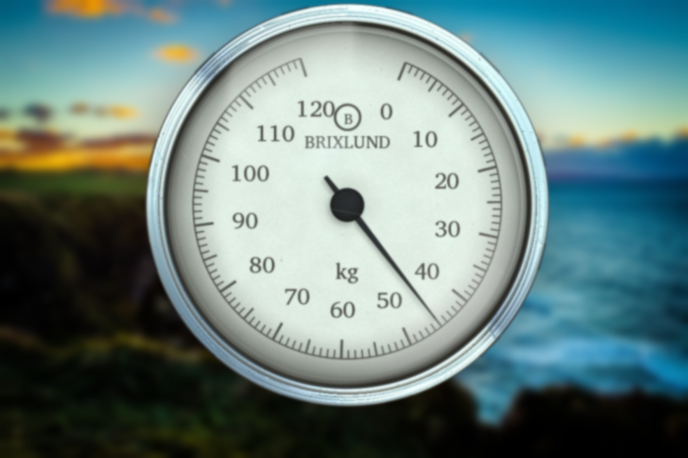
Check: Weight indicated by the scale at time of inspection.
45 kg
